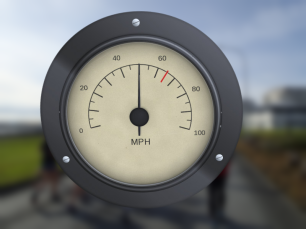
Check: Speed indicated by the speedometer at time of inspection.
50 mph
